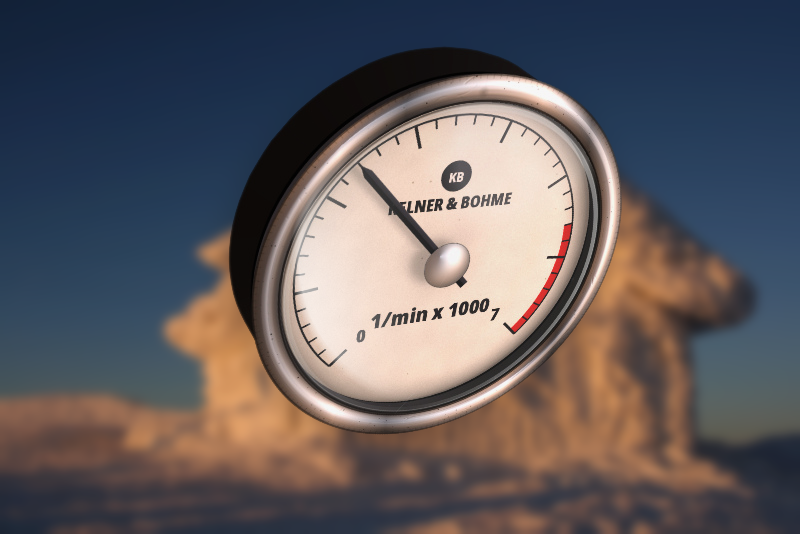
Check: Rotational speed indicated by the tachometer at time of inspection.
2400 rpm
